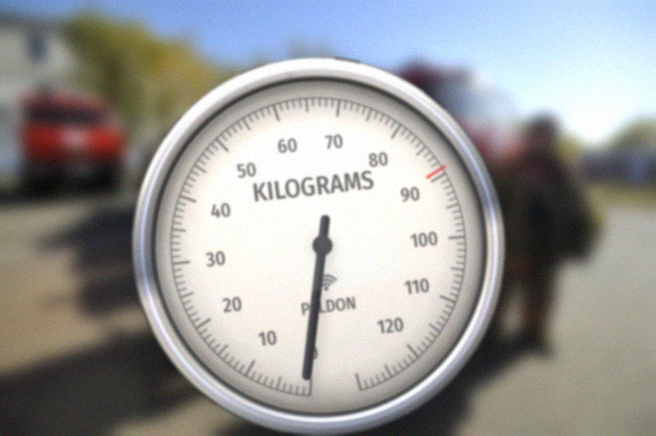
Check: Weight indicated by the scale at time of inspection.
1 kg
